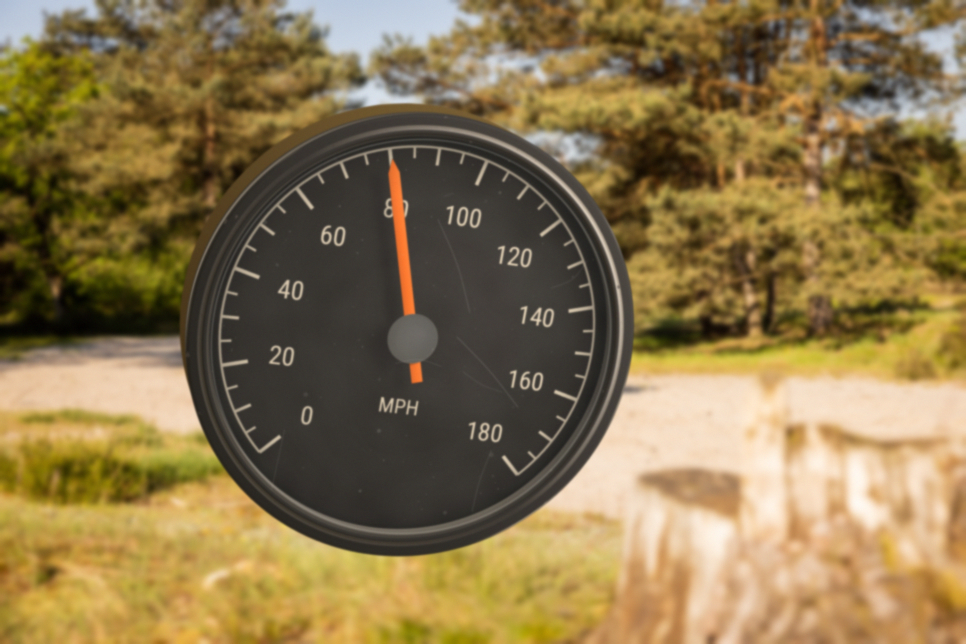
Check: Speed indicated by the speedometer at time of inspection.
80 mph
